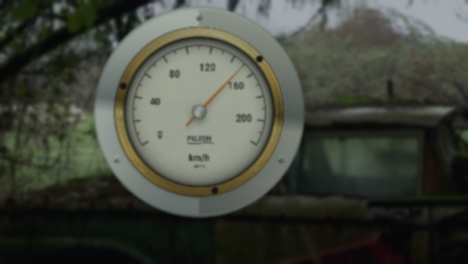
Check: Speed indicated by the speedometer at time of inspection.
150 km/h
